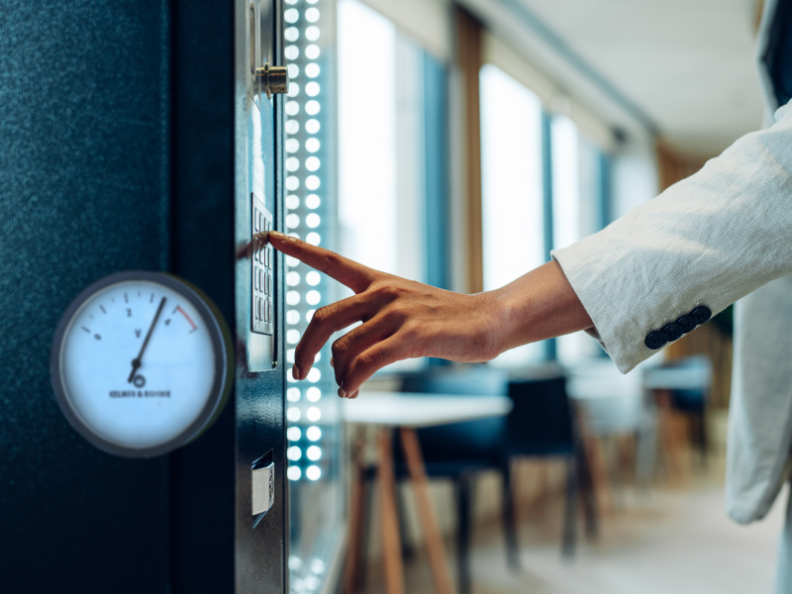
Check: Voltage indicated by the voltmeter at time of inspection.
3.5 V
